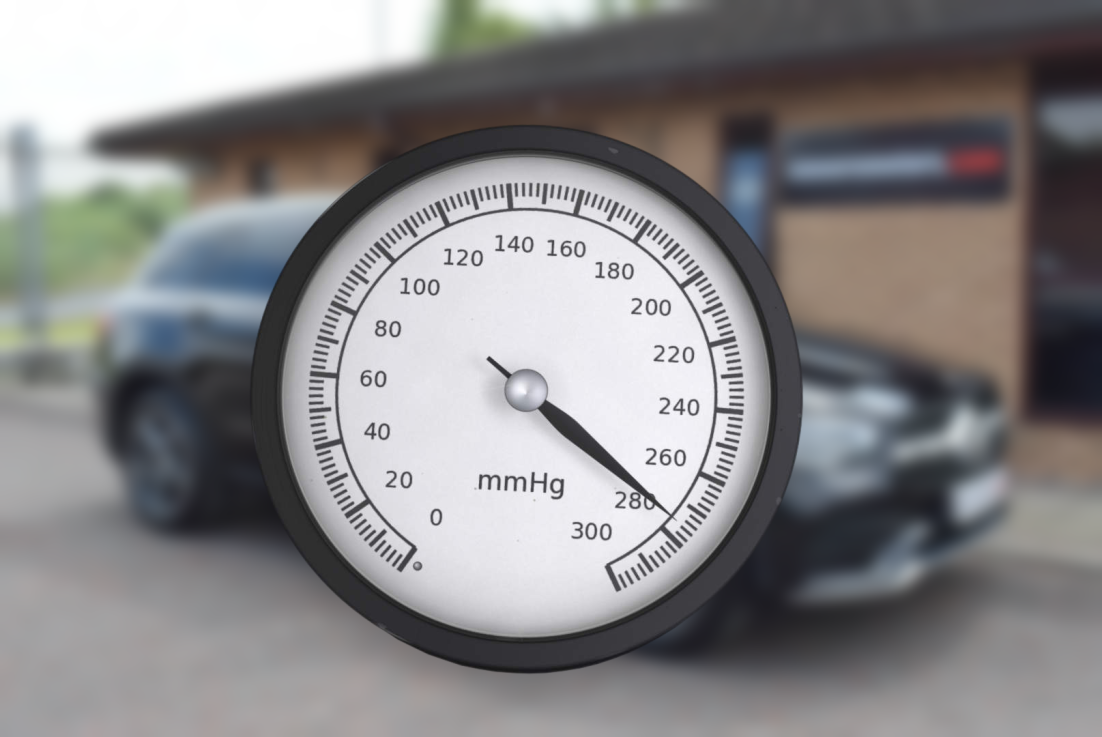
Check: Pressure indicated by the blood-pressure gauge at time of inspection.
276 mmHg
